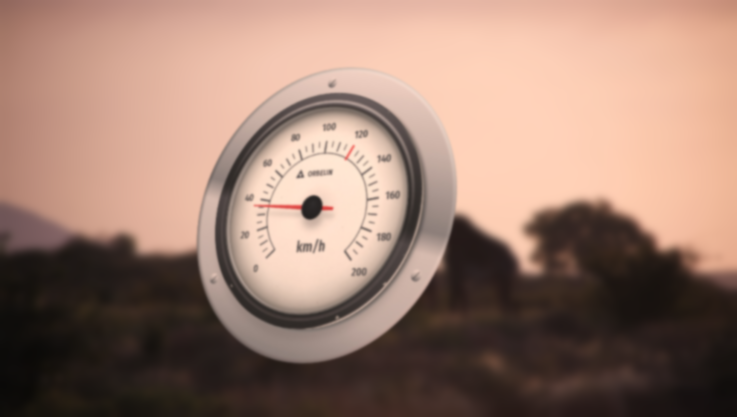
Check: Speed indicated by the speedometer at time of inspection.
35 km/h
